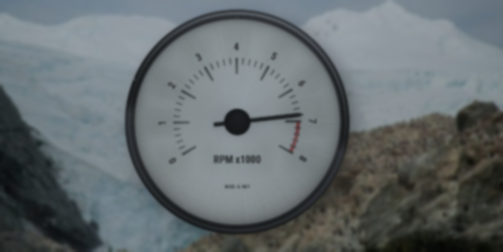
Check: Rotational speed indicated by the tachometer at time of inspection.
6800 rpm
